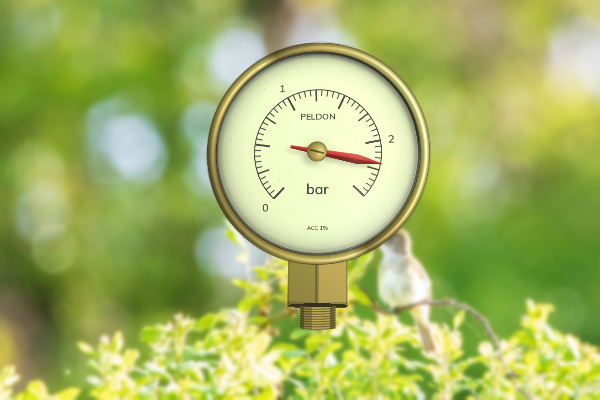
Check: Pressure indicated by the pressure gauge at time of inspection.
2.2 bar
